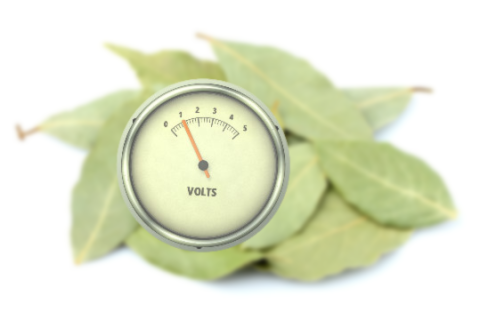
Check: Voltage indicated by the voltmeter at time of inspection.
1 V
